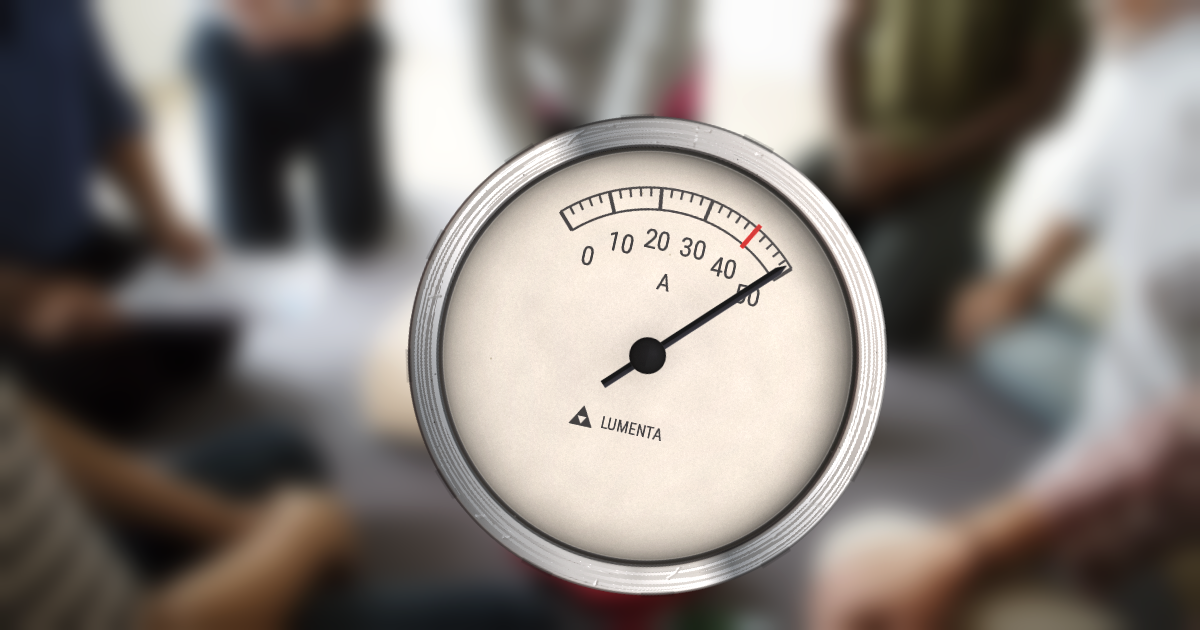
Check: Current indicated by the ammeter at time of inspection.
49 A
